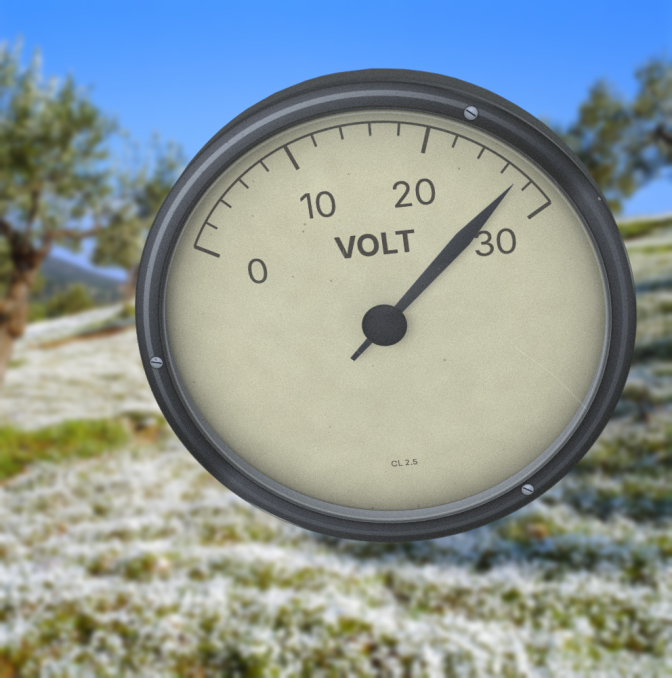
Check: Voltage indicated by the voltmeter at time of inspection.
27 V
